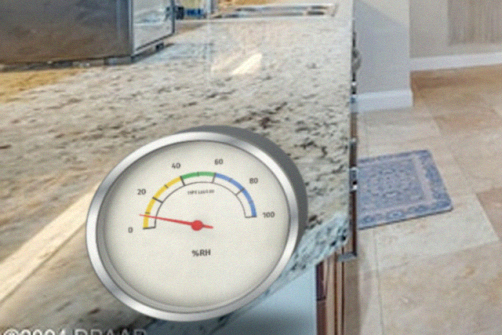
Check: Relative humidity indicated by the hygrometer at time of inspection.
10 %
